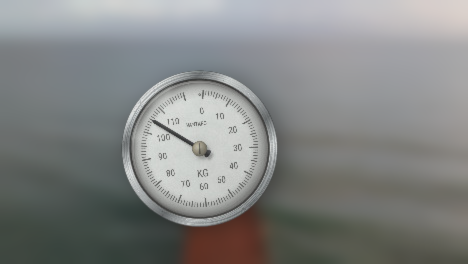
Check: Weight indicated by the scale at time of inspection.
105 kg
